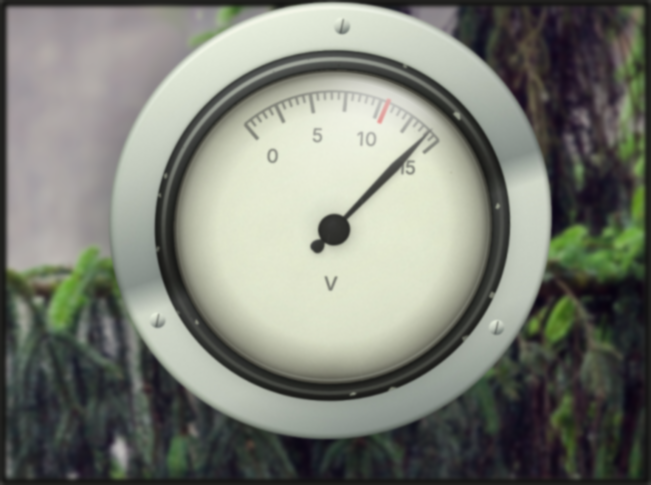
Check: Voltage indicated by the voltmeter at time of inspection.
14 V
